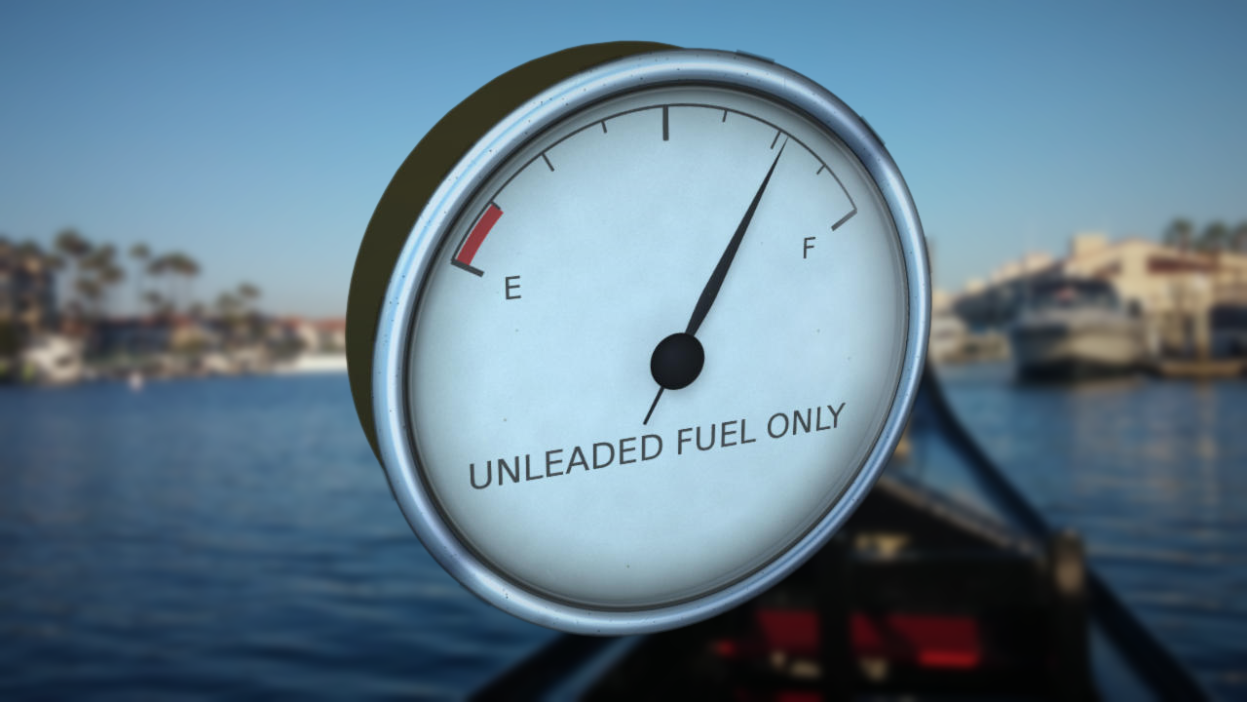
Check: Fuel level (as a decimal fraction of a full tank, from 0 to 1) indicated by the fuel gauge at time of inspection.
0.75
